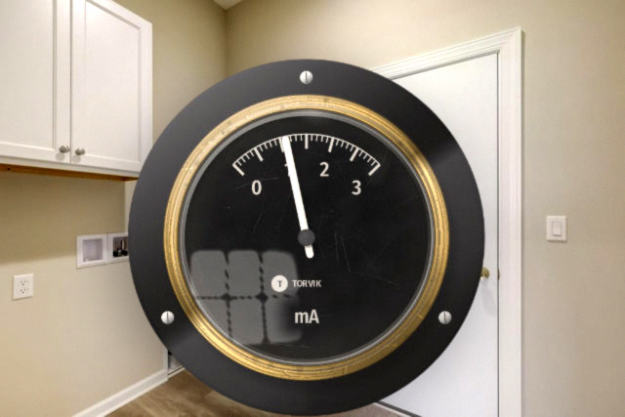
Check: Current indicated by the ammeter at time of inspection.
1.1 mA
